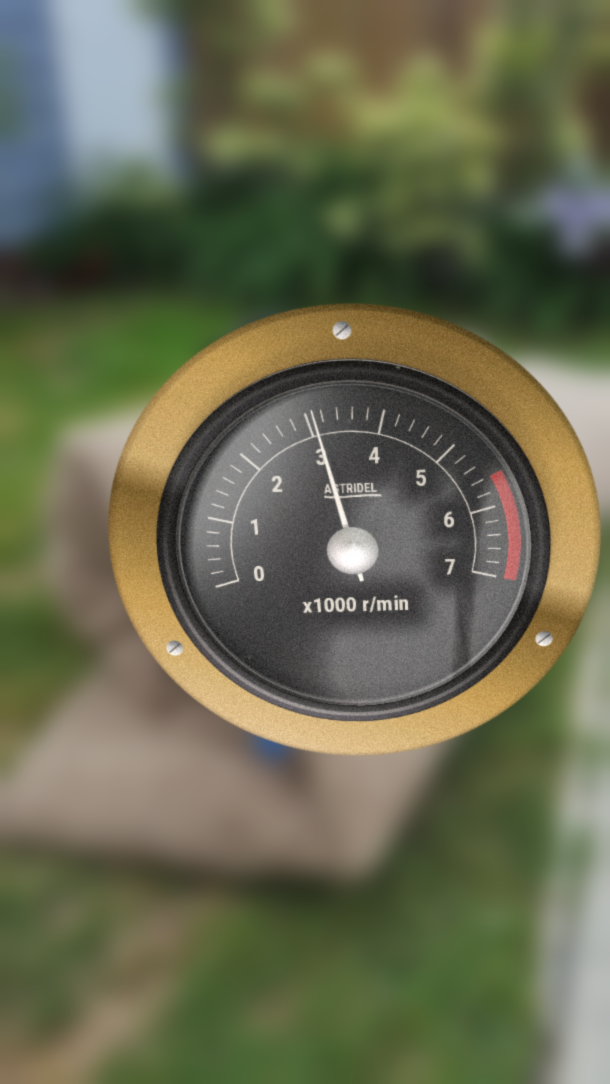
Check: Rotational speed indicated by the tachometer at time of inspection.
3100 rpm
